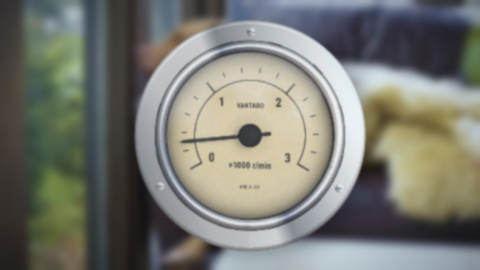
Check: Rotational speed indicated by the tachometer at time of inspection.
300 rpm
